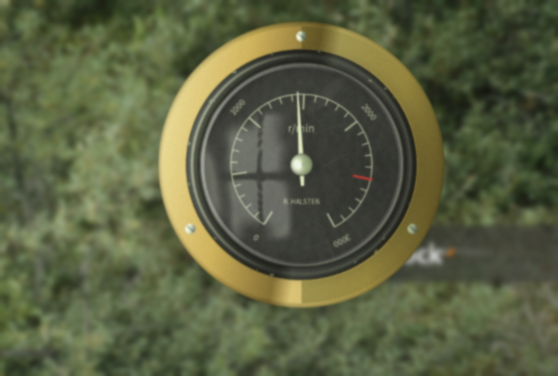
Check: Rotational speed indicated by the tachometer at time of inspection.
1450 rpm
